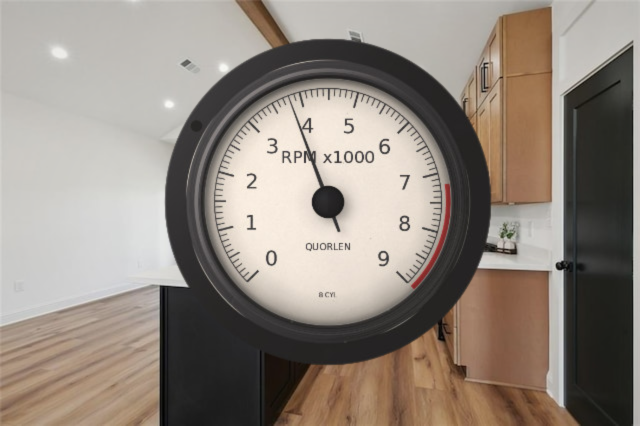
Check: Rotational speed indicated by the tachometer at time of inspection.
3800 rpm
